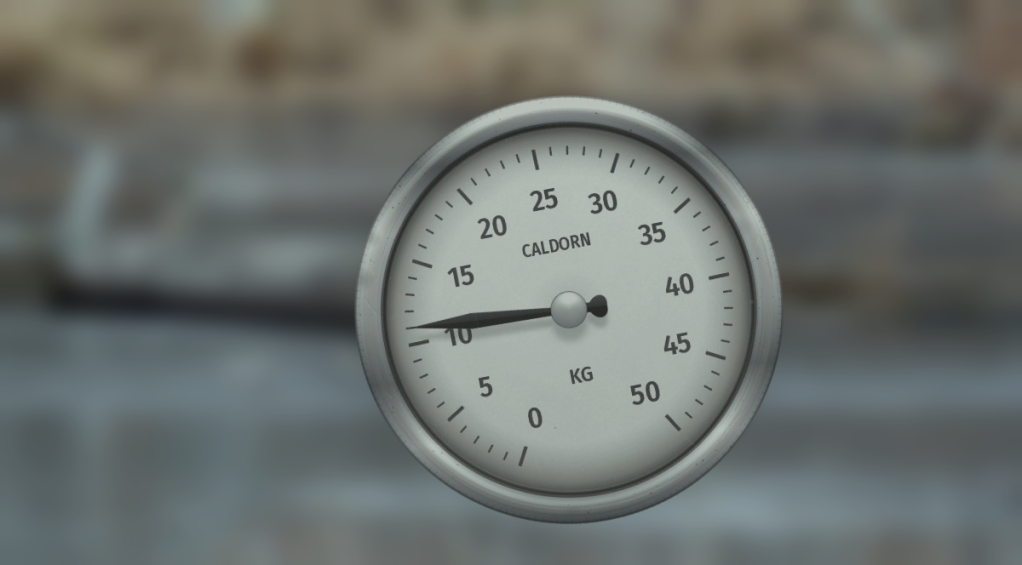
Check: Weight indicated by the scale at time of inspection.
11 kg
